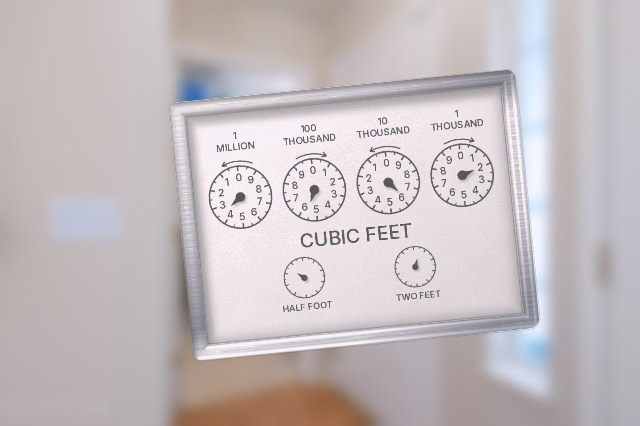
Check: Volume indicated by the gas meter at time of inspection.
356200 ft³
